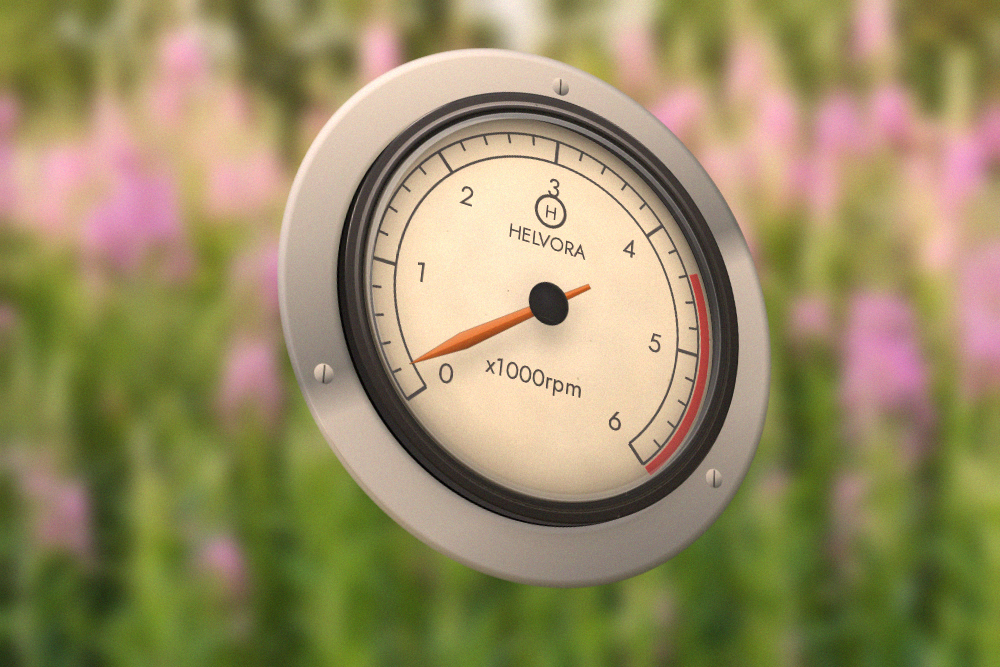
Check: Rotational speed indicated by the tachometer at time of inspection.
200 rpm
